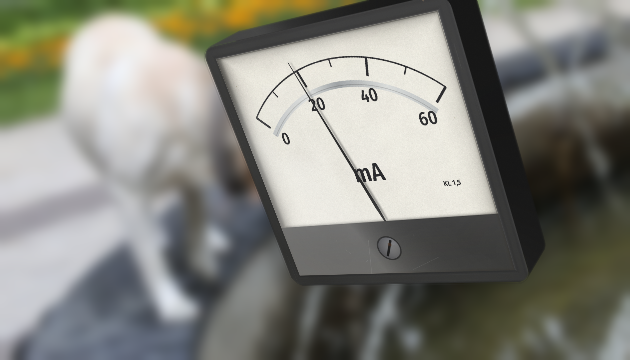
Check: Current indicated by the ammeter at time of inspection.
20 mA
